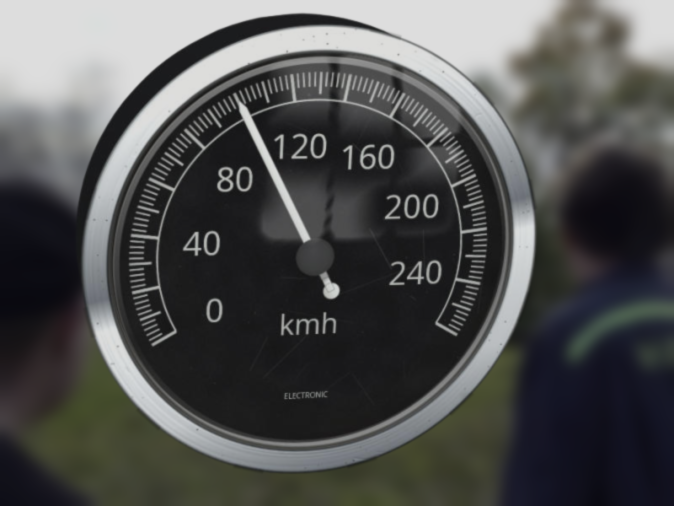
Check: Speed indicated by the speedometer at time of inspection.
100 km/h
